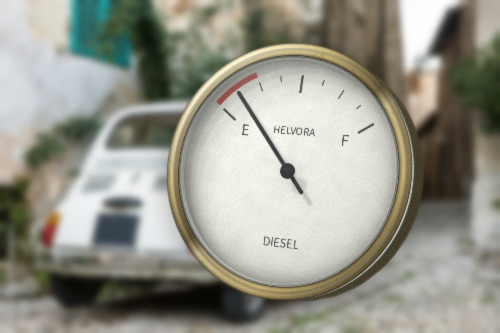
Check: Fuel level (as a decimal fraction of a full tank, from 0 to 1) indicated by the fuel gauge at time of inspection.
0.125
